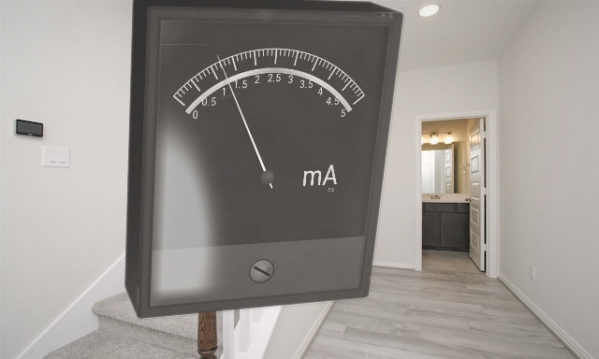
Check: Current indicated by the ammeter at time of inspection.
1.2 mA
